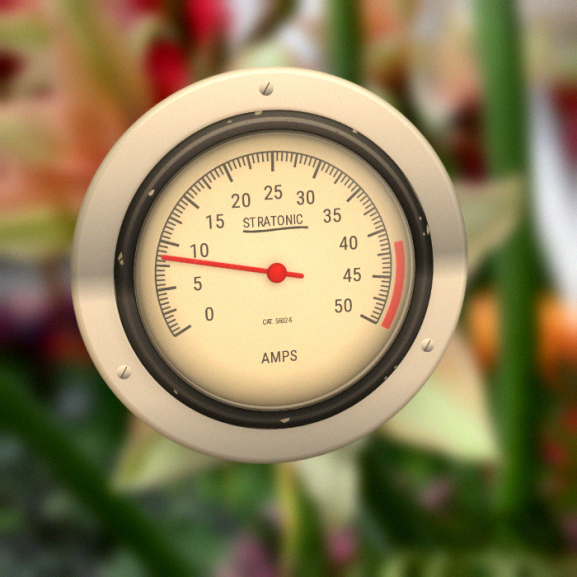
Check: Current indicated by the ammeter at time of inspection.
8.5 A
